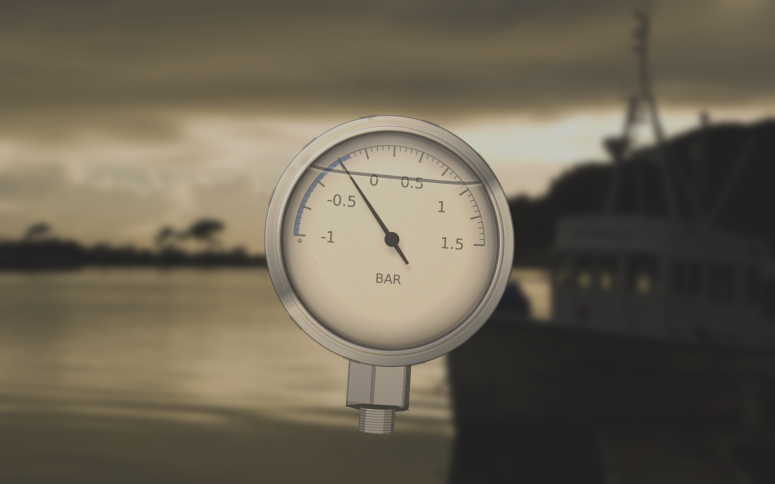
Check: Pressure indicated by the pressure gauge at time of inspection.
-0.25 bar
